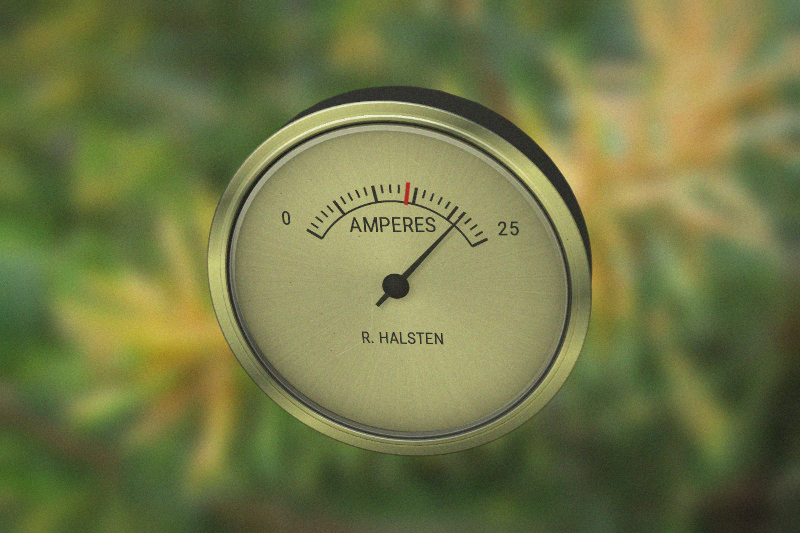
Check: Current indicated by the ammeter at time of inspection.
21 A
